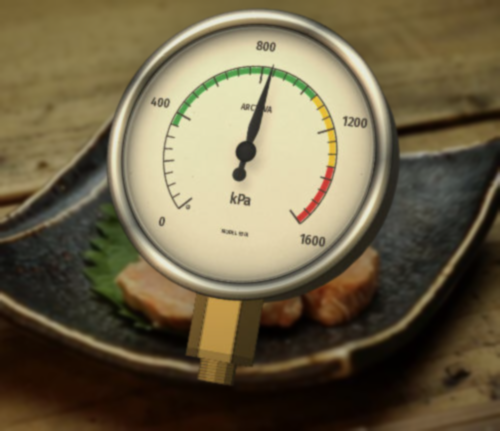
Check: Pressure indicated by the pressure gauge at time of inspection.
850 kPa
